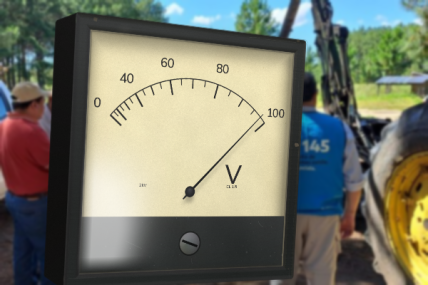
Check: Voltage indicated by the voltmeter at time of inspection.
97.5 V
